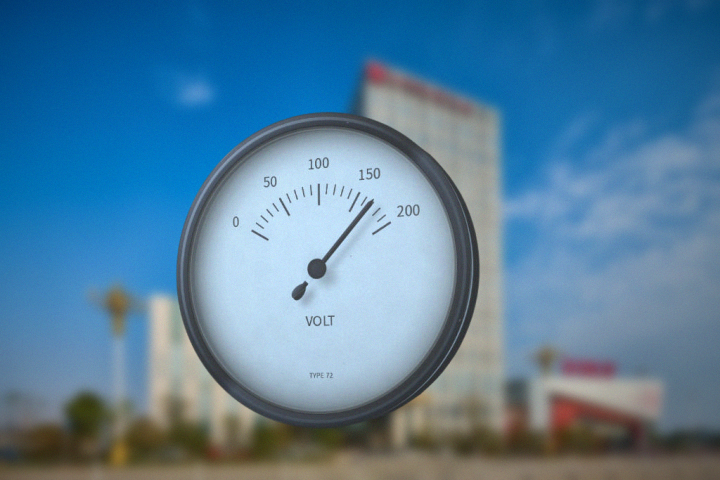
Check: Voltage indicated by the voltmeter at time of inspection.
170 V
